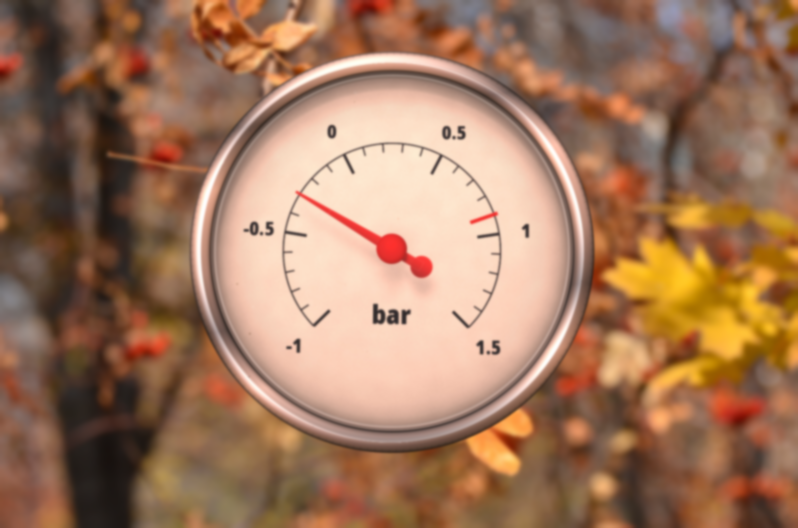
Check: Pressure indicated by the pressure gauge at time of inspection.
-0.3 bar
